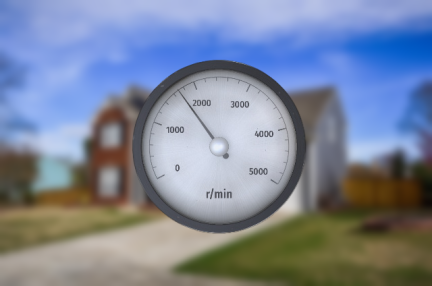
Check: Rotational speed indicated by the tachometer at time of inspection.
1700 rpm
